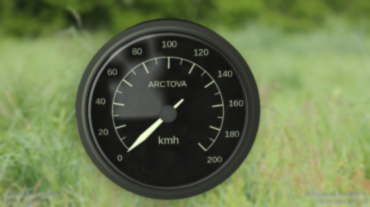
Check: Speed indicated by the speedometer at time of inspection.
0 km/h
